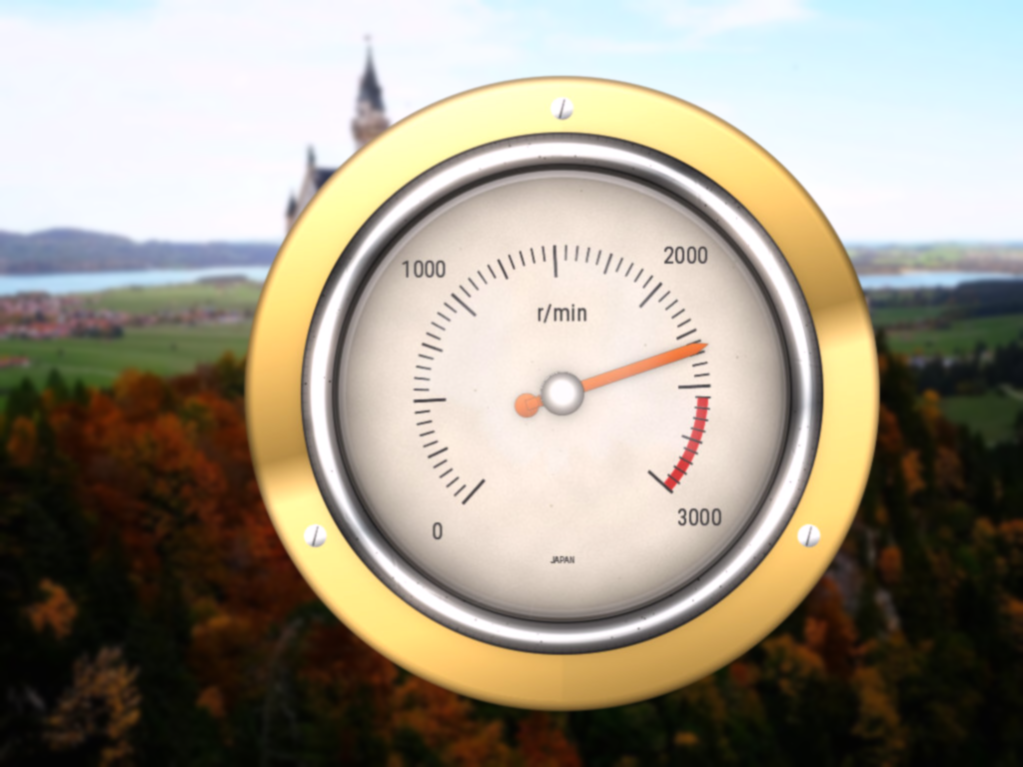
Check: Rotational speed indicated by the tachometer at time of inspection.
2325 rpm
